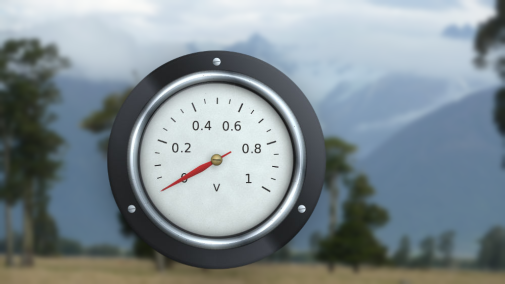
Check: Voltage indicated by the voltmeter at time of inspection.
0 V
